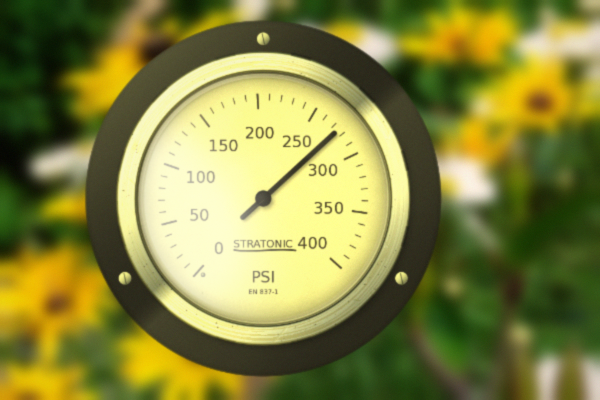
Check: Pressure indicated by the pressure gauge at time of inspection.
275 psi
